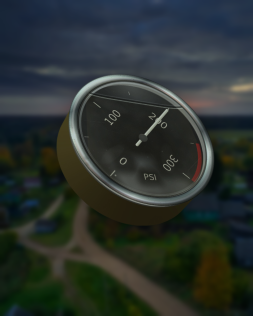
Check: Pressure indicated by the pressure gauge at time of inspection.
200 psi
